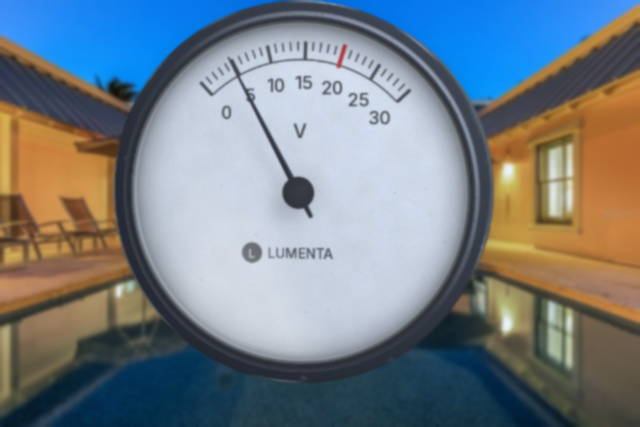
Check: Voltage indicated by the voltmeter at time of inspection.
5 V
